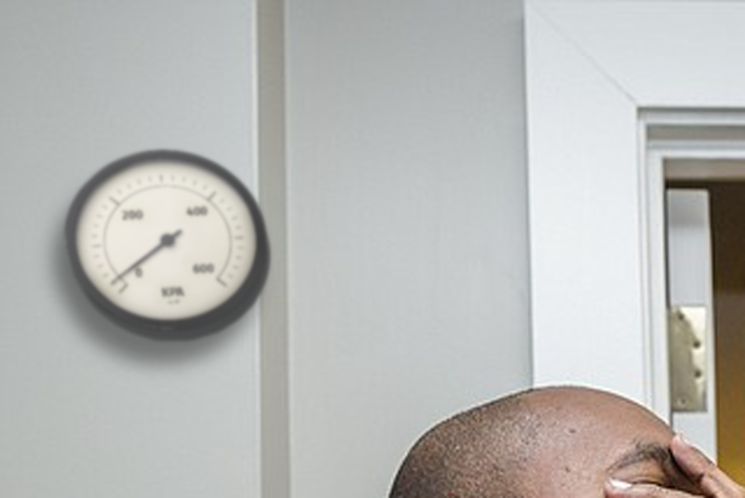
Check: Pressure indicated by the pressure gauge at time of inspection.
20 kPa
